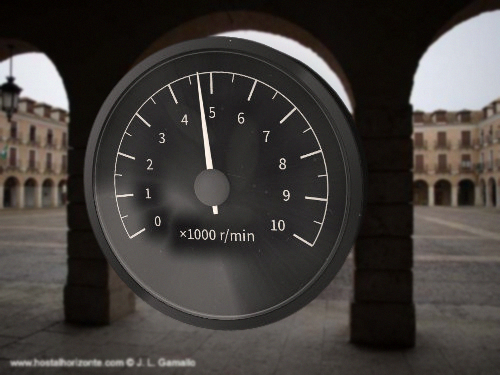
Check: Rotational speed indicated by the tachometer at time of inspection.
4750 rpm
